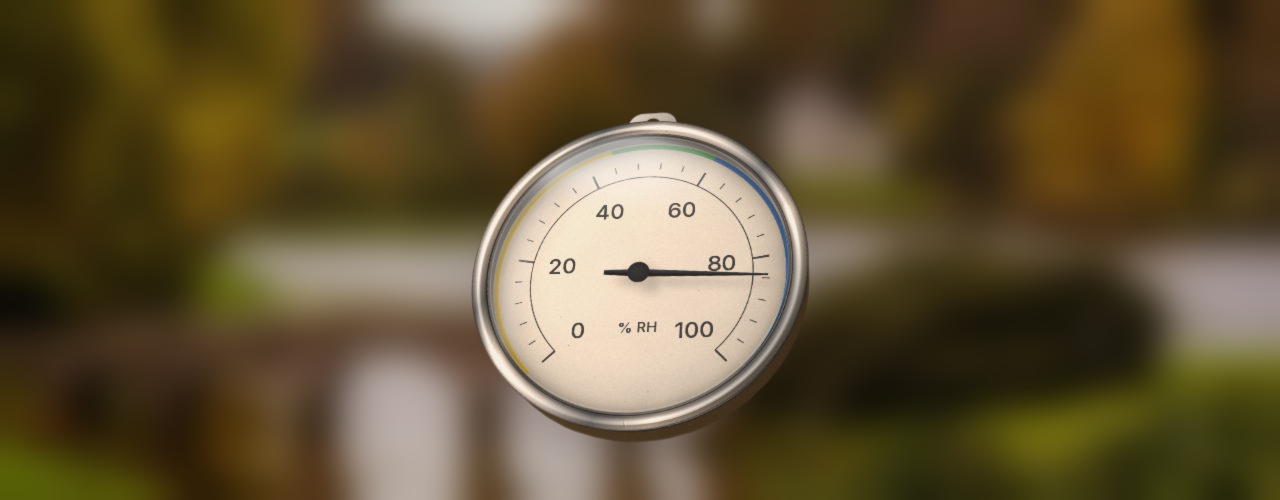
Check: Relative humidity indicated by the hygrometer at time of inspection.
84 %
